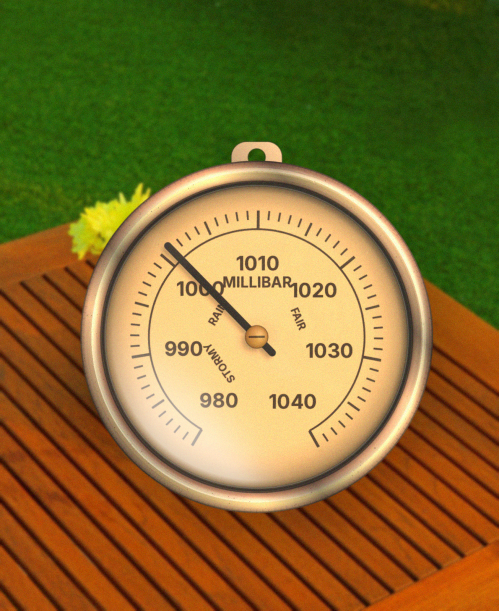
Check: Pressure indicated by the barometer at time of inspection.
1001 mbar
